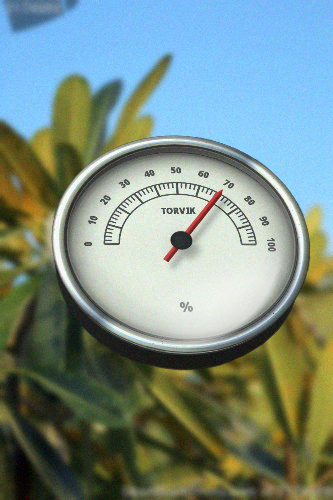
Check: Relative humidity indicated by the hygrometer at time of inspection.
70 %
